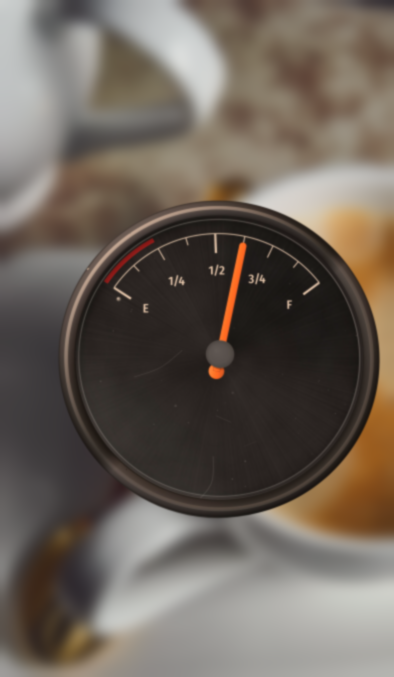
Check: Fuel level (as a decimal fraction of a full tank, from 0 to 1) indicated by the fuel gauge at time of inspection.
0.625
